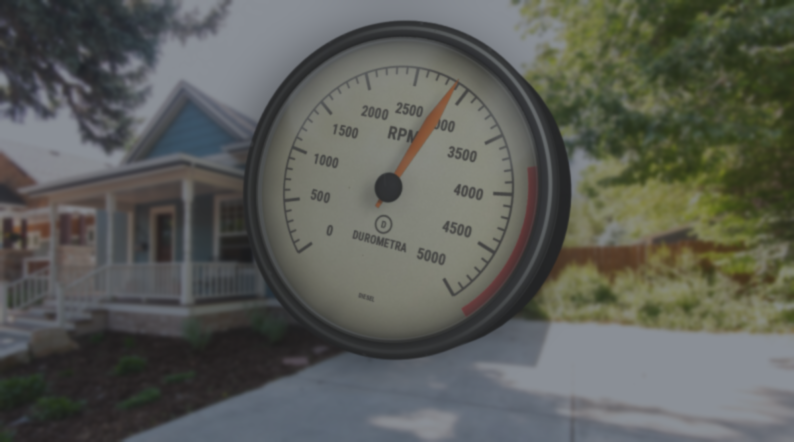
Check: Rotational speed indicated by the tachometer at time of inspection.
2900 rpm
